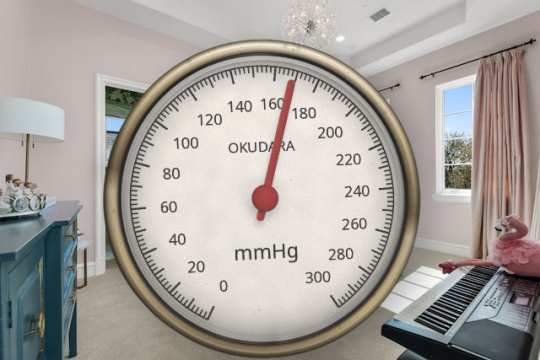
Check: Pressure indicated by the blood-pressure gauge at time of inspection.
168 mmHg
